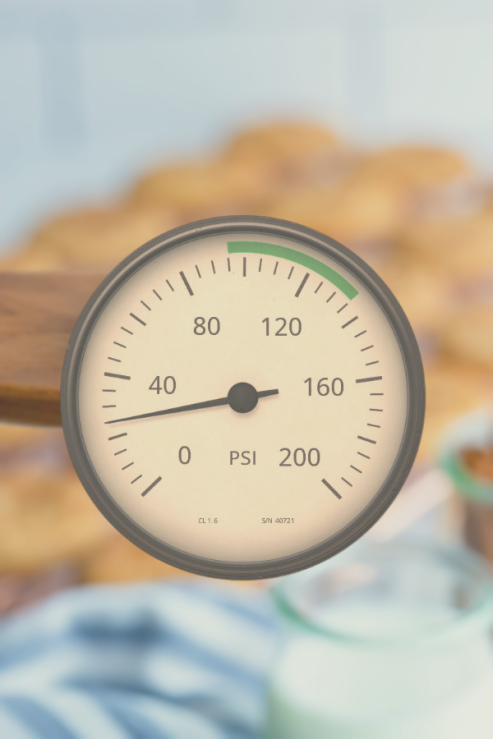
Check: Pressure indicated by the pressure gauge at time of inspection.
25 psi
